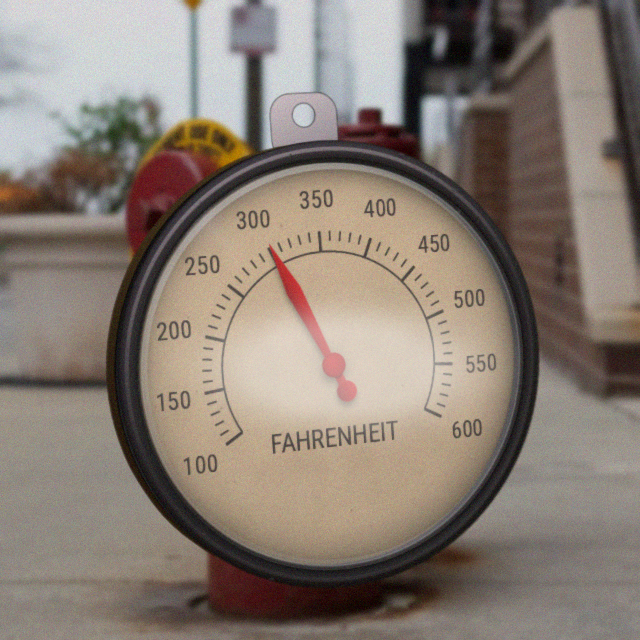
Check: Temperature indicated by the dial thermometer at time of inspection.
300 °F
